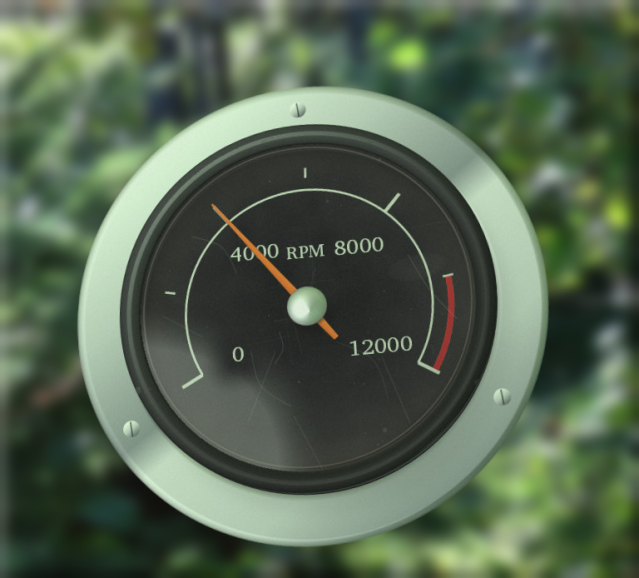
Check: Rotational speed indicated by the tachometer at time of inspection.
4000 rpm
